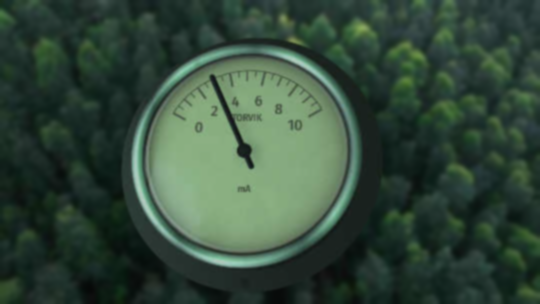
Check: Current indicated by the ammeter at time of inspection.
3 mA
